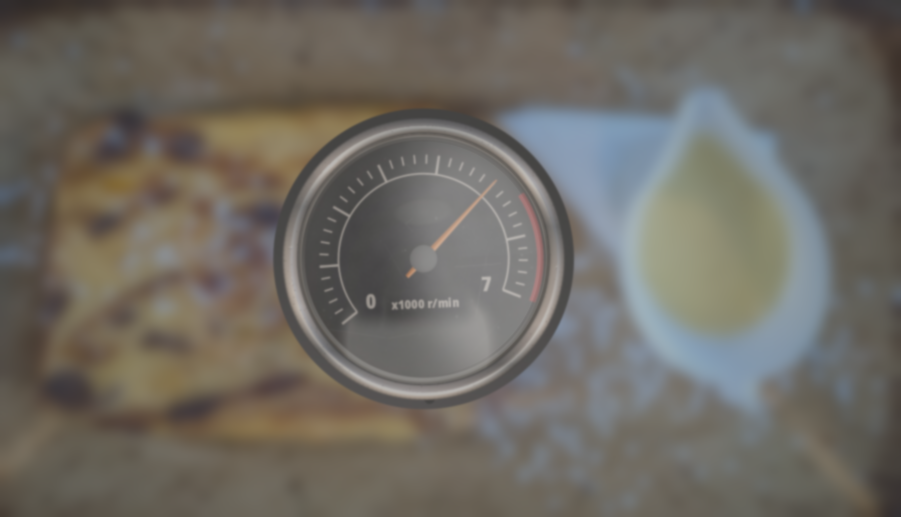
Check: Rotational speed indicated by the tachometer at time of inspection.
5000 rpm
